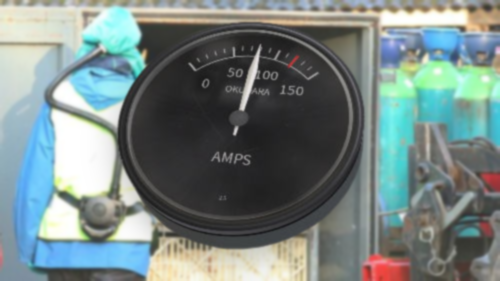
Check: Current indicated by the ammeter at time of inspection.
80 A
